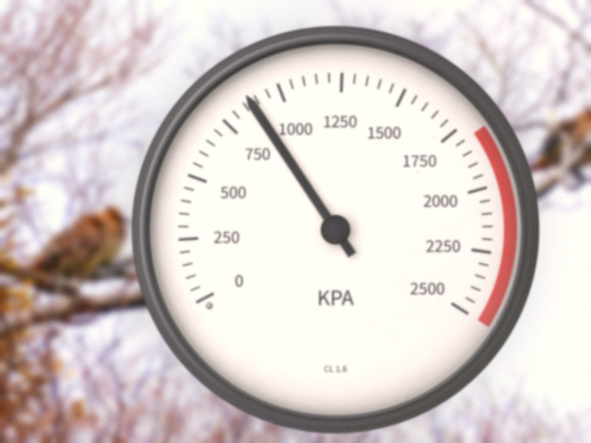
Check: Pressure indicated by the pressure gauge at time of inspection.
875 kPa
